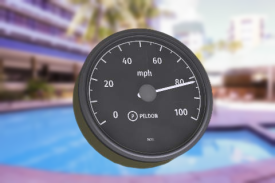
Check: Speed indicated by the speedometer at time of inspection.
82.5 mph
